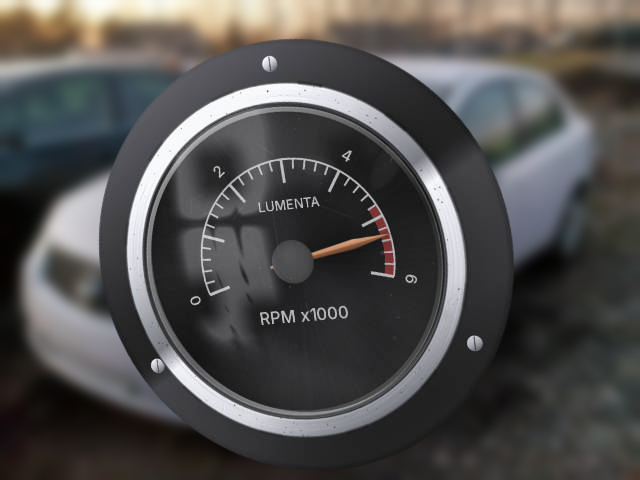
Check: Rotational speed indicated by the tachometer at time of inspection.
5300 rpm
